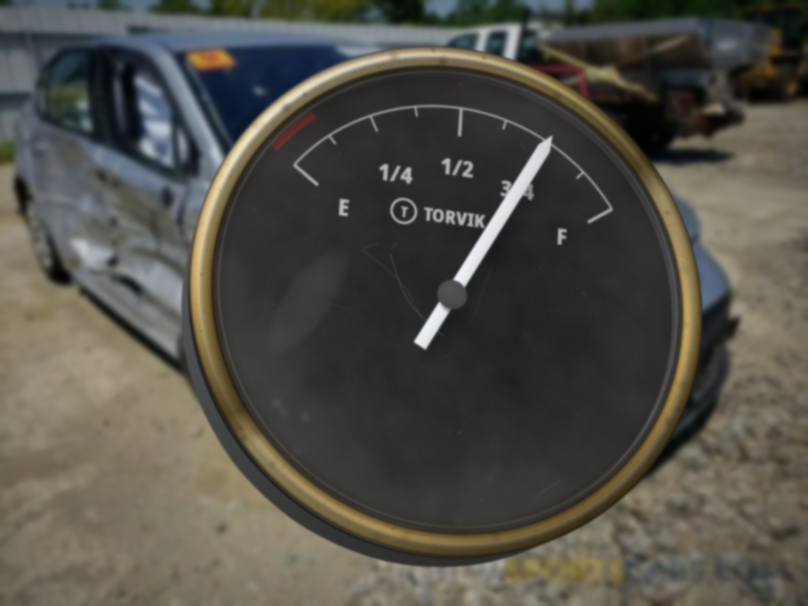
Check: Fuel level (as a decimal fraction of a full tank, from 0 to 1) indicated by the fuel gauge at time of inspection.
0.75
